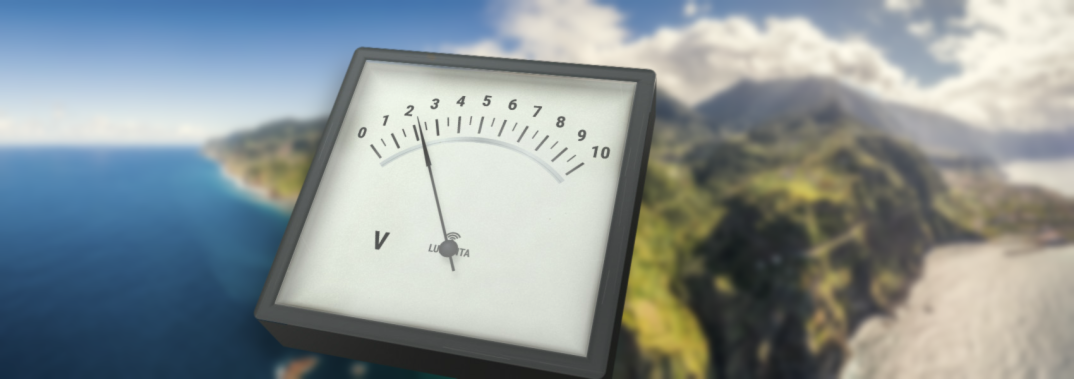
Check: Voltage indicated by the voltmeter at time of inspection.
2.25 V
